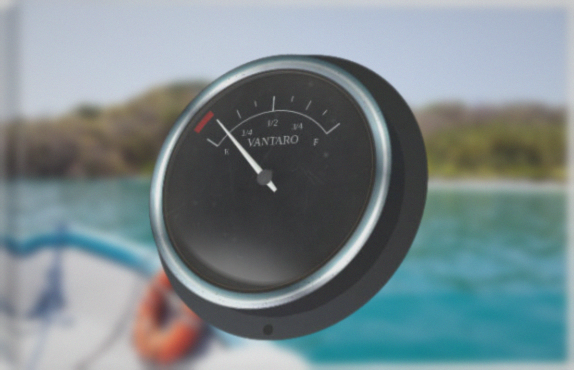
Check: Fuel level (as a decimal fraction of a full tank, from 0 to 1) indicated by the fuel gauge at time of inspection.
0.125
